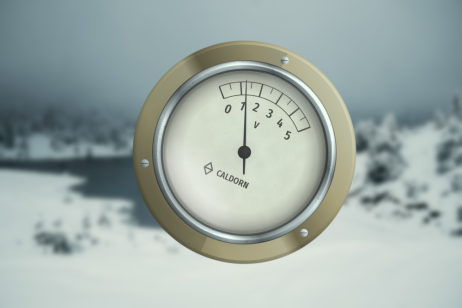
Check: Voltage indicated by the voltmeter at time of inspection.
1.25 V
